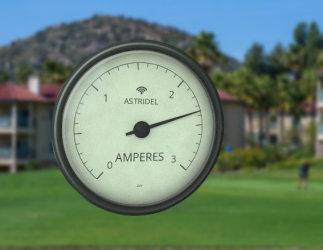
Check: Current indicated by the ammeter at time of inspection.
2.35 A
